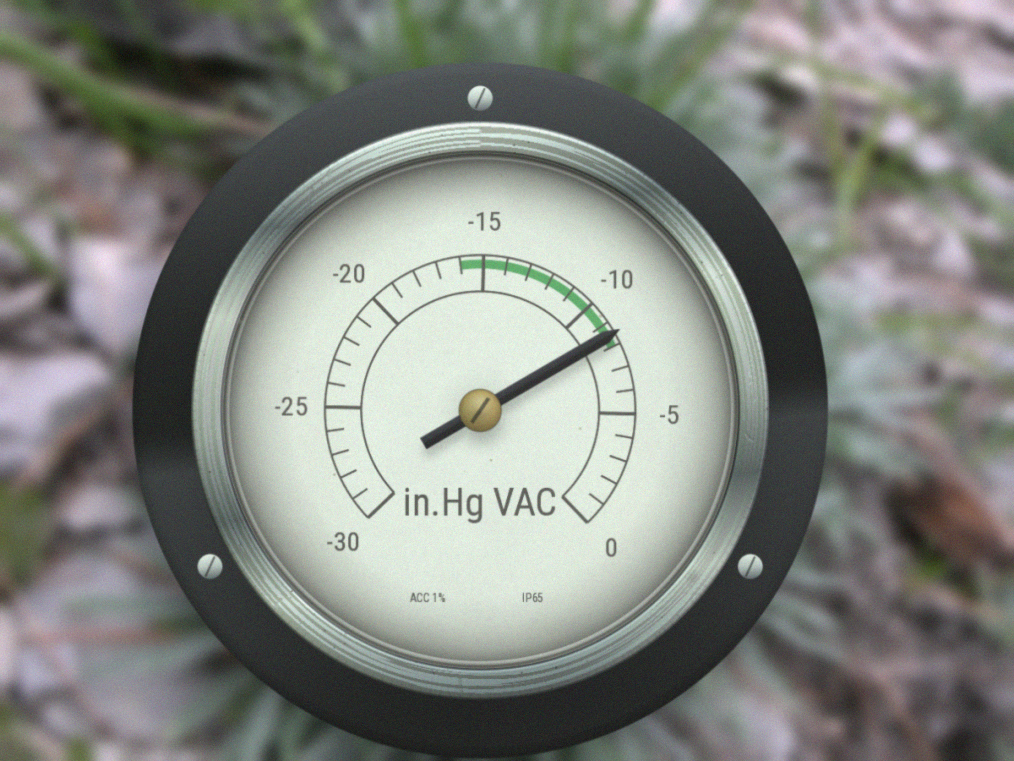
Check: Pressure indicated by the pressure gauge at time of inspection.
-8.5 inHg
